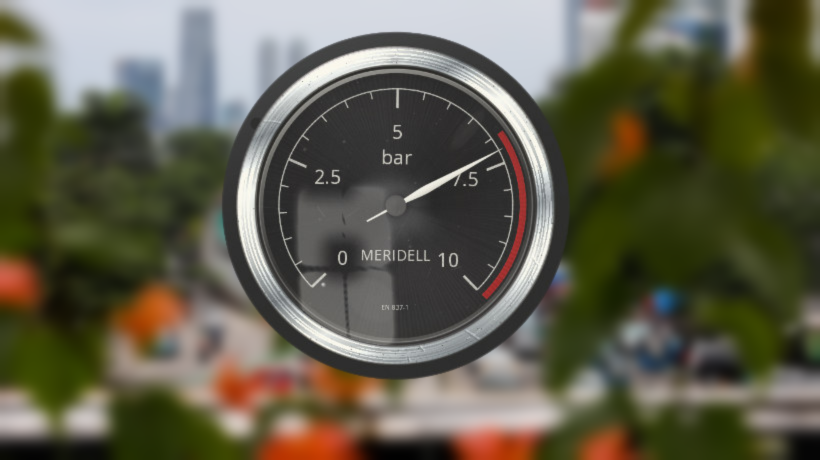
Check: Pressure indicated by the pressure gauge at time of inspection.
7.25 bar
